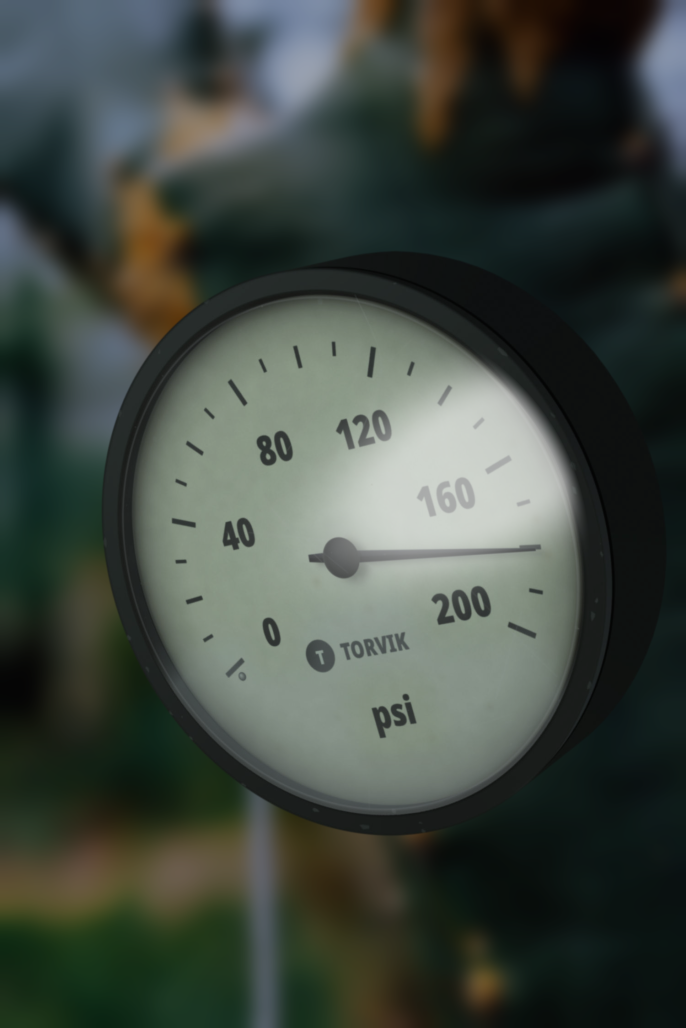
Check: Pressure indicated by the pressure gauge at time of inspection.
180 psi
